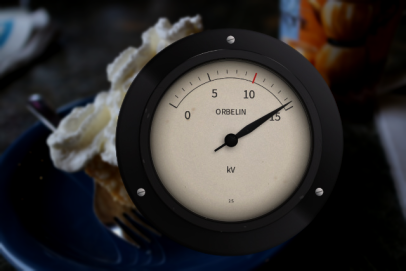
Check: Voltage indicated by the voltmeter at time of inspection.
14.5 kV
